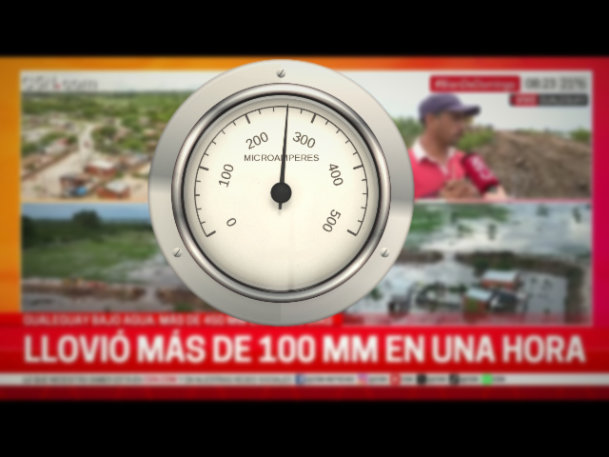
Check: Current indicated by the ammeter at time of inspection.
260 µA
